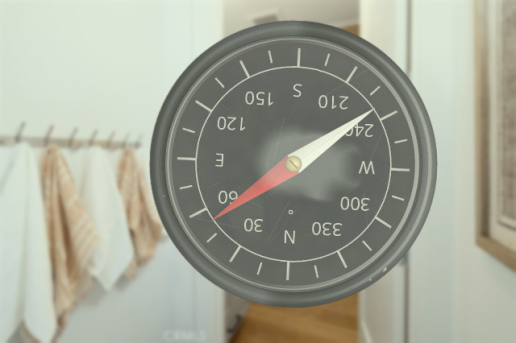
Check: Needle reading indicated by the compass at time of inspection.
52.5 °
